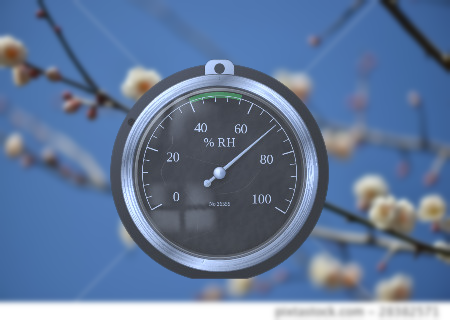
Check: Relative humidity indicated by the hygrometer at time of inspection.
70 %
